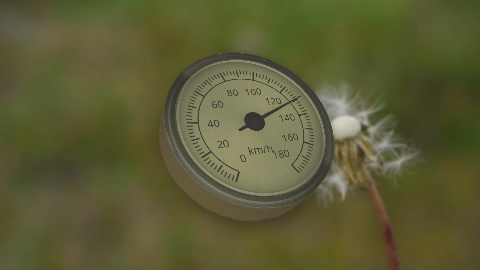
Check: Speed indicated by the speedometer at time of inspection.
130 km/h
